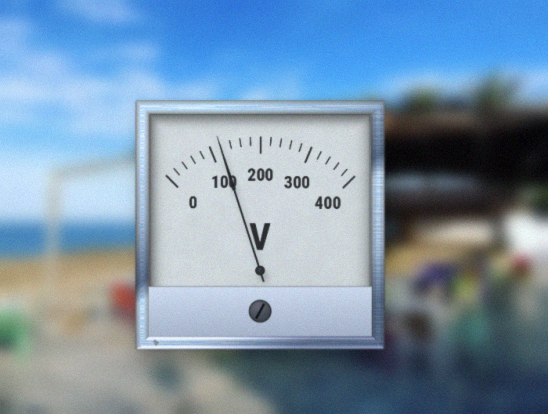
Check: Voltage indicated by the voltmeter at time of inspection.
120 V
